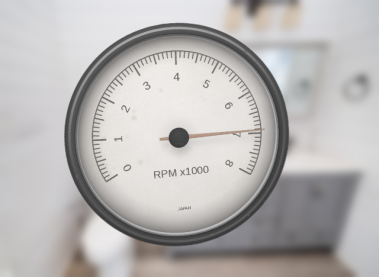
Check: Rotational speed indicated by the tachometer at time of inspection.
6900 rpm
